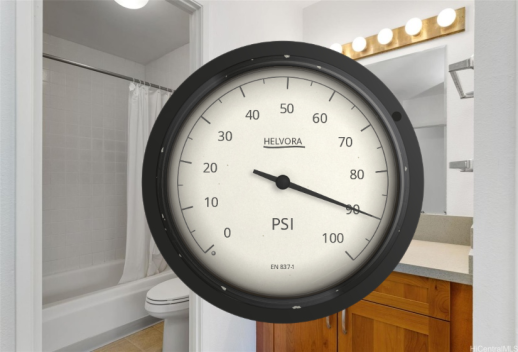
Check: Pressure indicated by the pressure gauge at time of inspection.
90 psi
